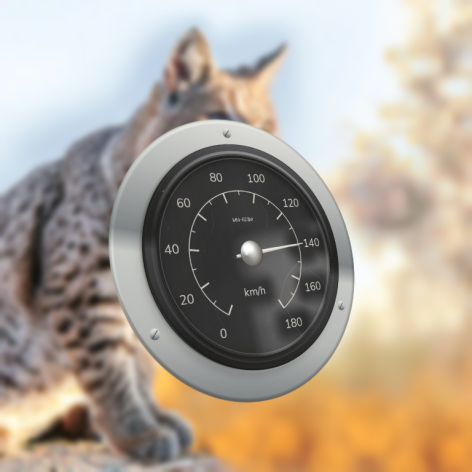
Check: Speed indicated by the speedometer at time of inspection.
140 km/h
